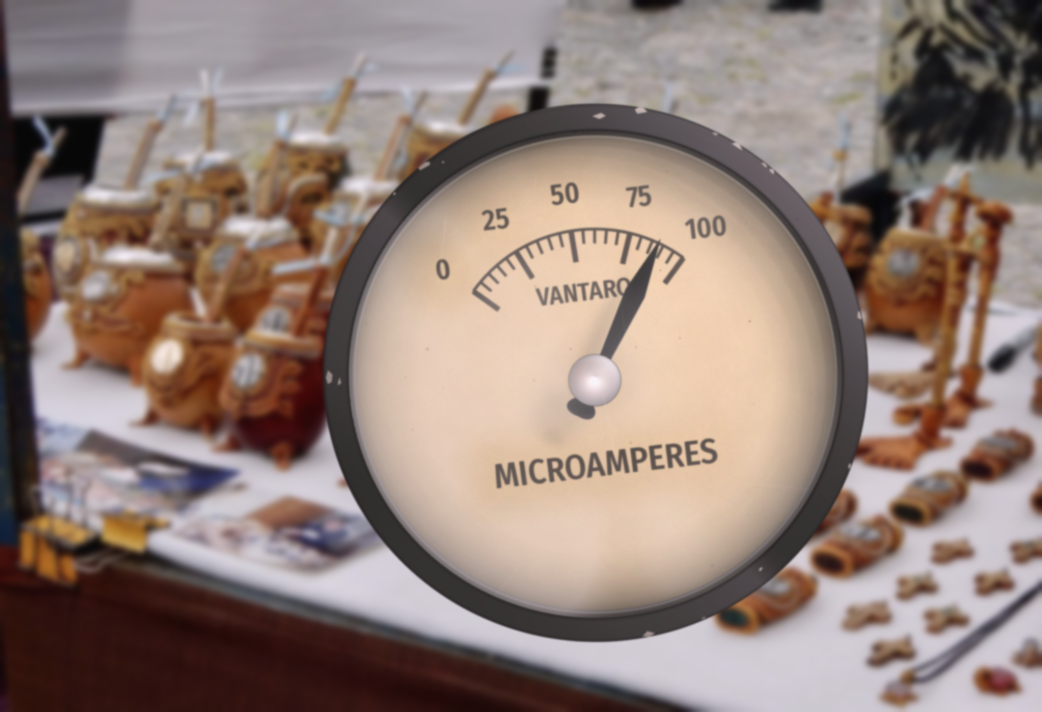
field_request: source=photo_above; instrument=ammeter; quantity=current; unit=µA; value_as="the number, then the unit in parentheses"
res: 87.5 (µA)
